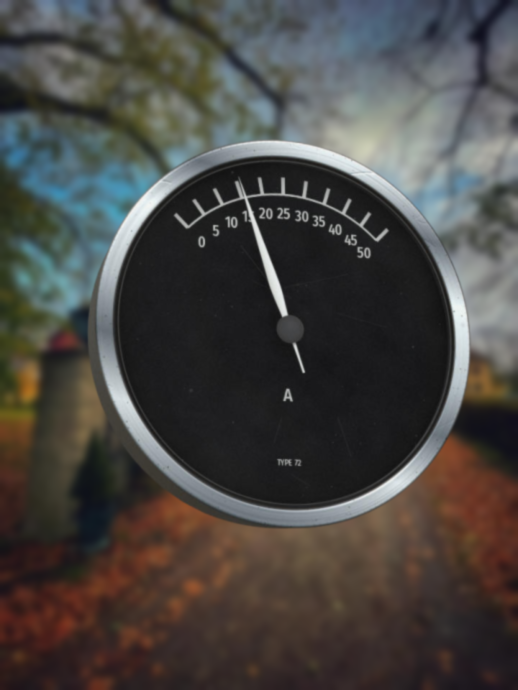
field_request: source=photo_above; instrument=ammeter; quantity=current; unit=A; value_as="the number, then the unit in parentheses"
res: 15 (A)
